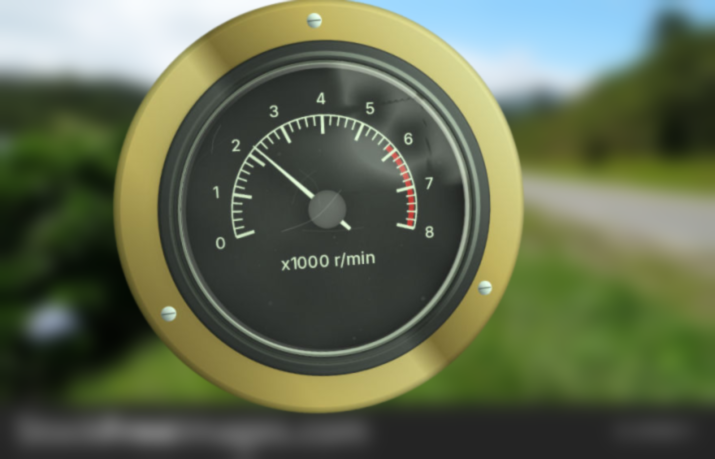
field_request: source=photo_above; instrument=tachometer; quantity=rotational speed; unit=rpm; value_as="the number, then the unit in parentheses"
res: 2200 (rpm)
